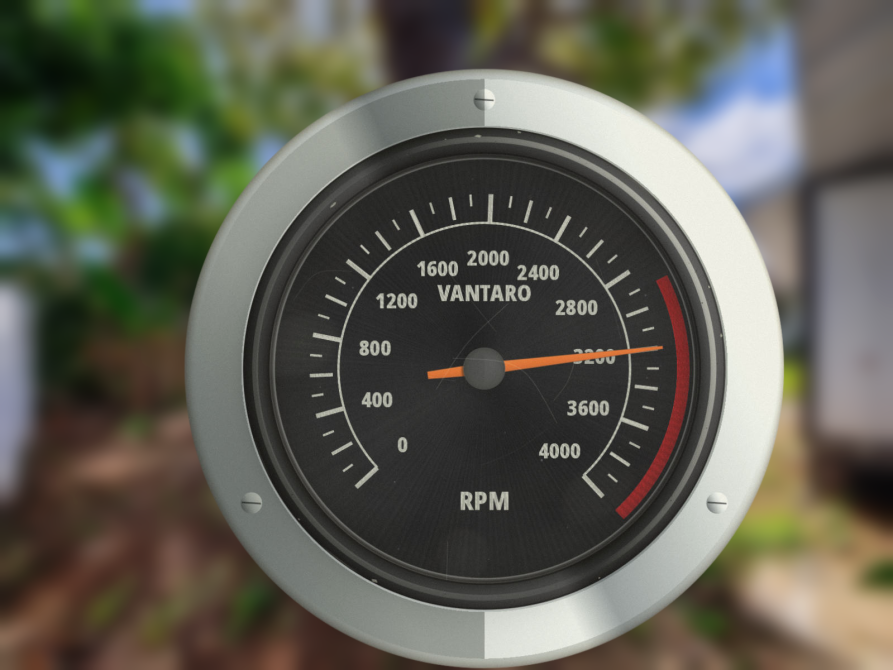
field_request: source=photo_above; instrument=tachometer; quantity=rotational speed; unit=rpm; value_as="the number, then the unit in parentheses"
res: 3200 (rpm)
